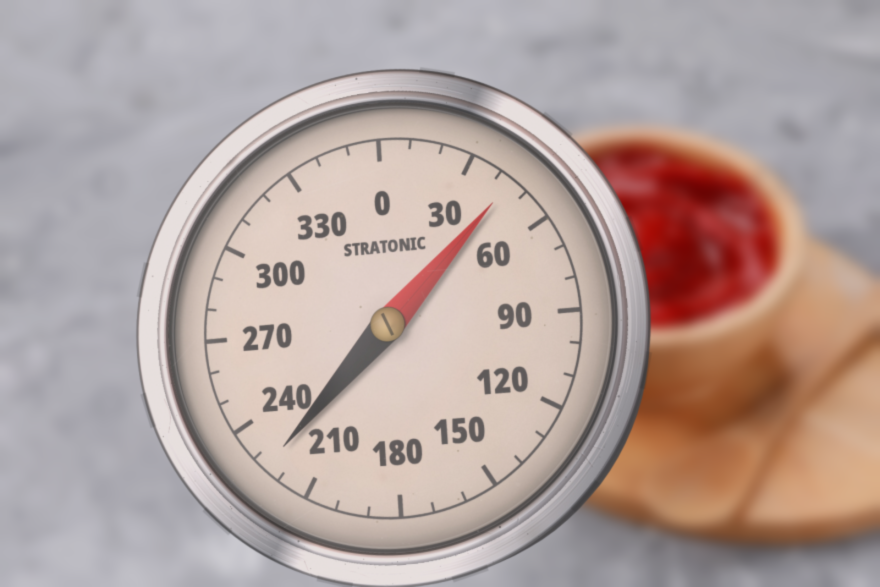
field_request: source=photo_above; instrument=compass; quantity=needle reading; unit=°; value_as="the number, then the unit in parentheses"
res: 45 (°)
